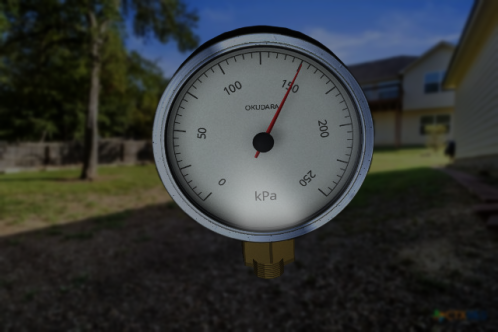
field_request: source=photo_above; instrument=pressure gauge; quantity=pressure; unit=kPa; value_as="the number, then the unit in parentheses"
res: 150 (kPa)
